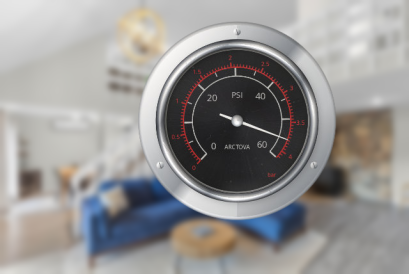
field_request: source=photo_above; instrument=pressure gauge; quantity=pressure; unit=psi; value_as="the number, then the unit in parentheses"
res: 55 (psi)
